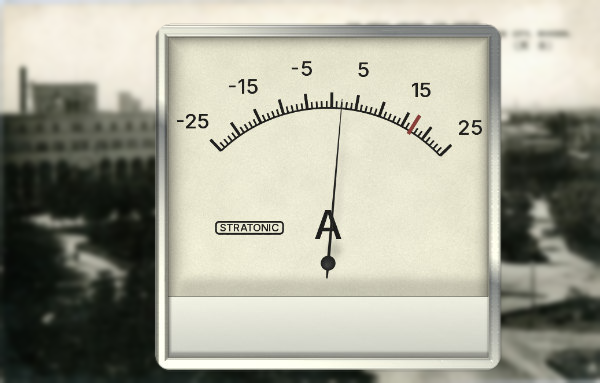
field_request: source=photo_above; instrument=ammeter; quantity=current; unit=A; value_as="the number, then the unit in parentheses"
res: 2 (A)
